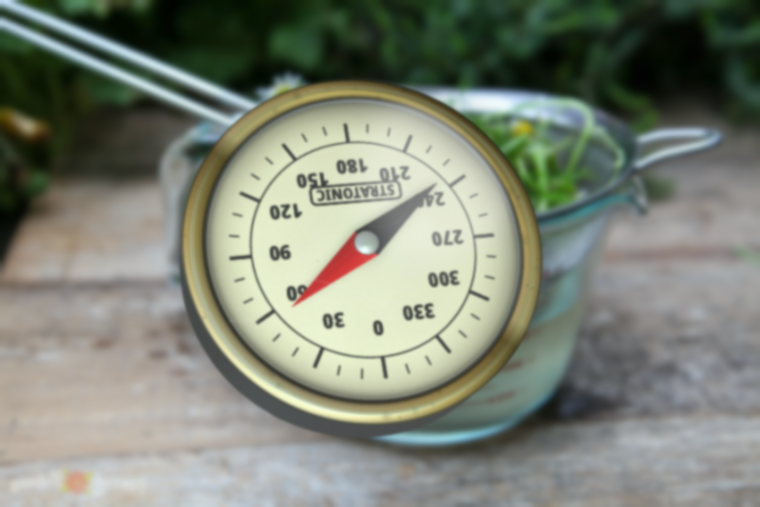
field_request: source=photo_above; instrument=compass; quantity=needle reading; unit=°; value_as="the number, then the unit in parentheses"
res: 55 (°)
